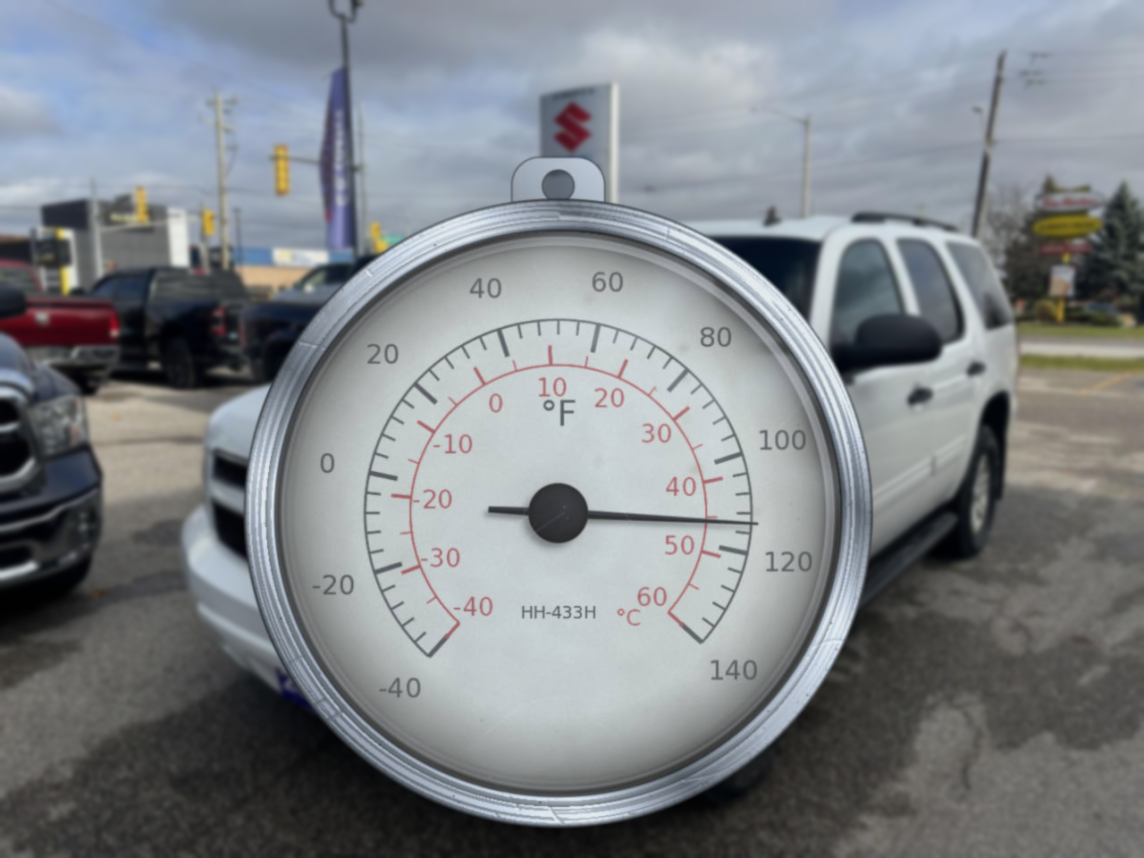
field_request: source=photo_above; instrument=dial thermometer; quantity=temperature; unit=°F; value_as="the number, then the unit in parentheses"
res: 114 (°F)
